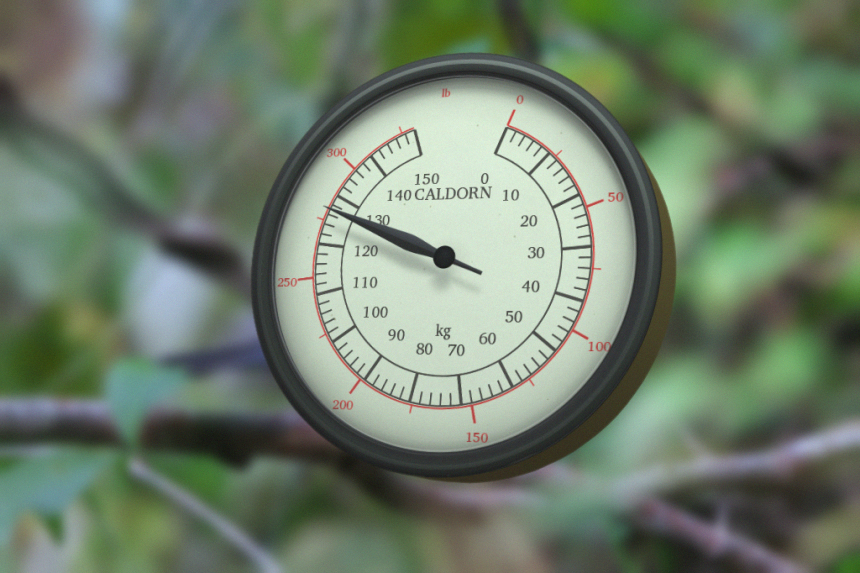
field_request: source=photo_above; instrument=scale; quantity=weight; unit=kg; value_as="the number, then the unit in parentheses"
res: 127 (kg)
